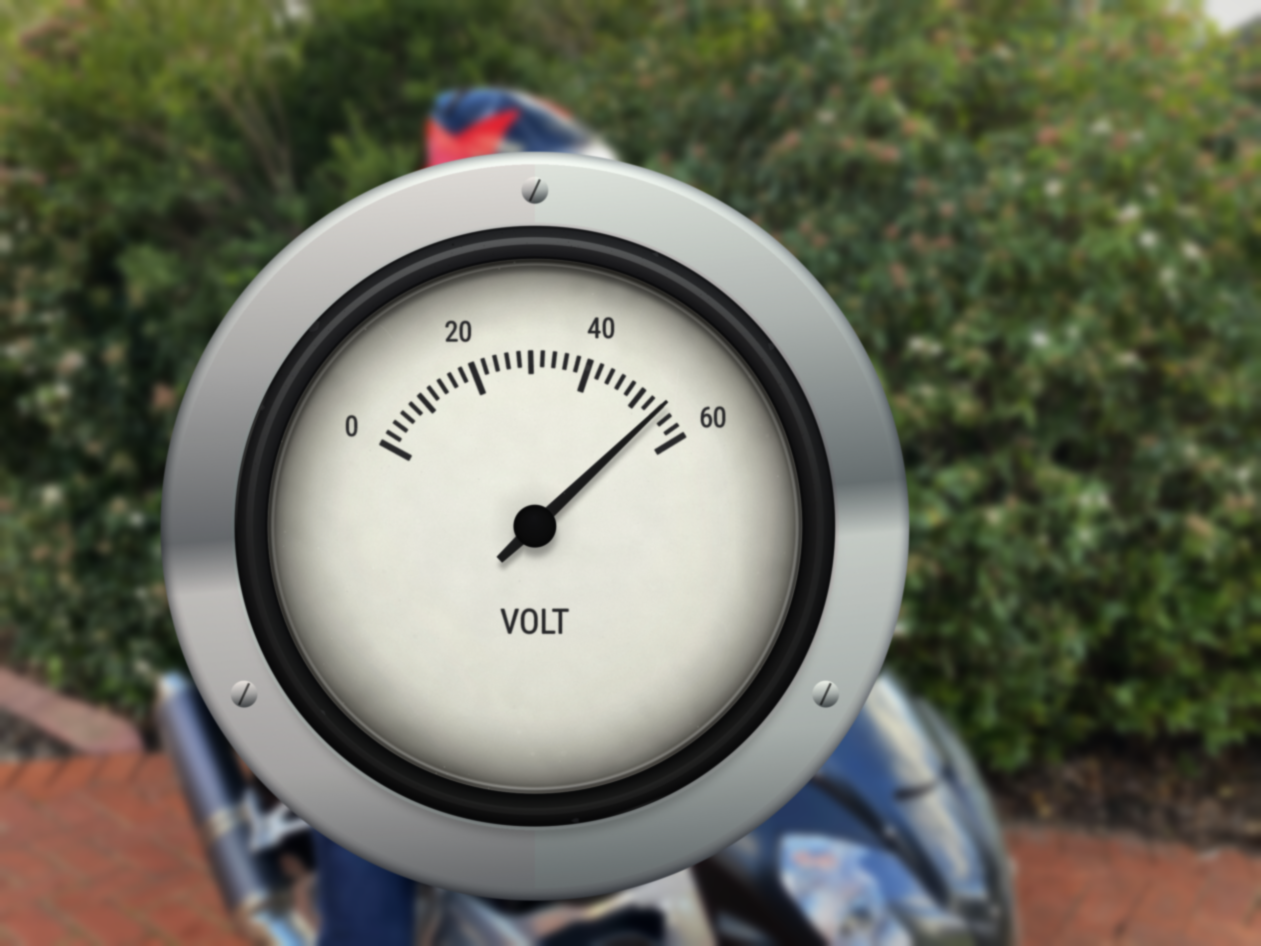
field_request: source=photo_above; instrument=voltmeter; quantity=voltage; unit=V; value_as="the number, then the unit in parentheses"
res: 54 (V)
